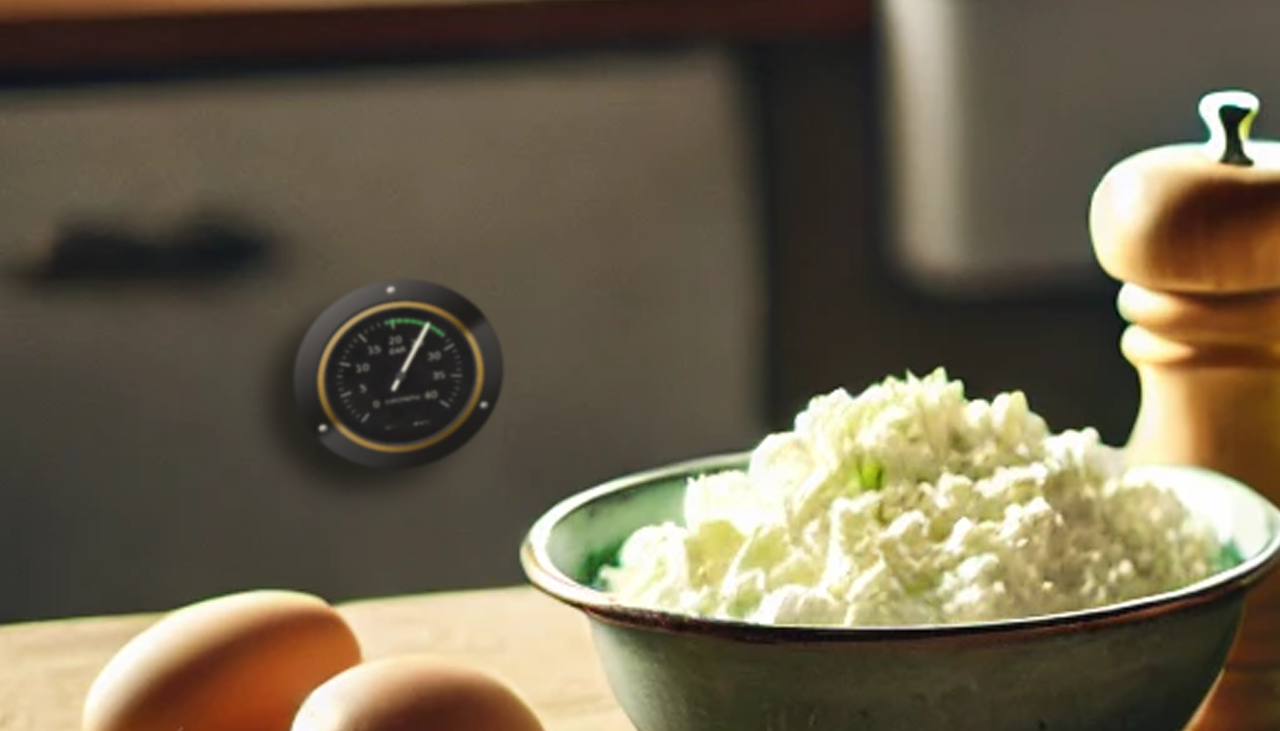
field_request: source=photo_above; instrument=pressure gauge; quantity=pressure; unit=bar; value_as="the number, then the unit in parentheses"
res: 25 (bar)
